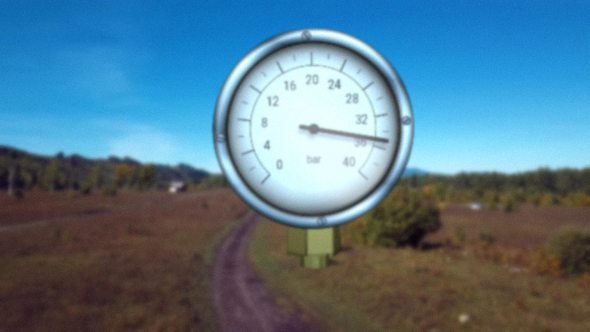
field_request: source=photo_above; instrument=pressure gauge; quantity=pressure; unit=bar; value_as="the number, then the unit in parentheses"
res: 35 (bar)
